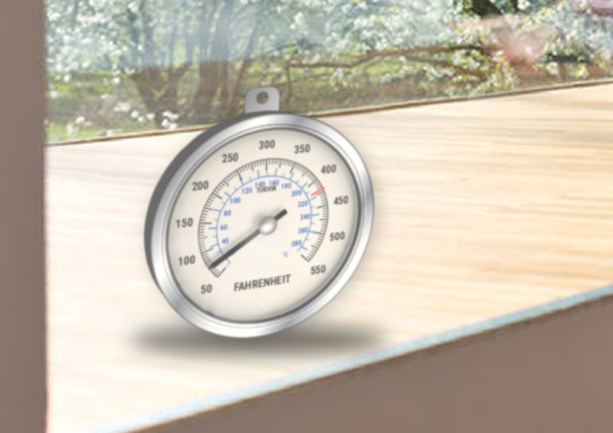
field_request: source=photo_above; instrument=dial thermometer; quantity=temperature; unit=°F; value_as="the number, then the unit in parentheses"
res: 75 (°F)
